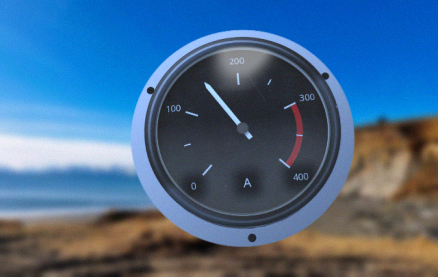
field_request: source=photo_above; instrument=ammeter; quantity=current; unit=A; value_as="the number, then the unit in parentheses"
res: 150 (A)
